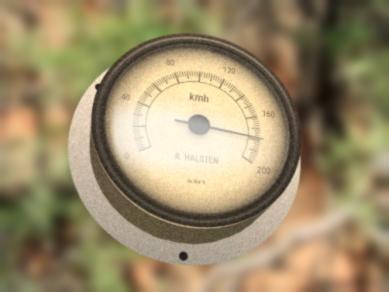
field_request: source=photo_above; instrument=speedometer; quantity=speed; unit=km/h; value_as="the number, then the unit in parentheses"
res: 180 (km/h)
